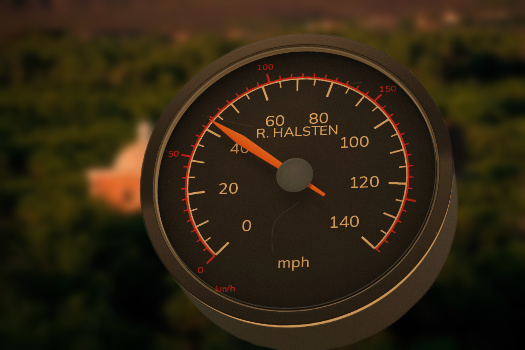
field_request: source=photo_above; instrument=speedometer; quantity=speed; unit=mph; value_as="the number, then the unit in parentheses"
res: 42.5 (mph)
